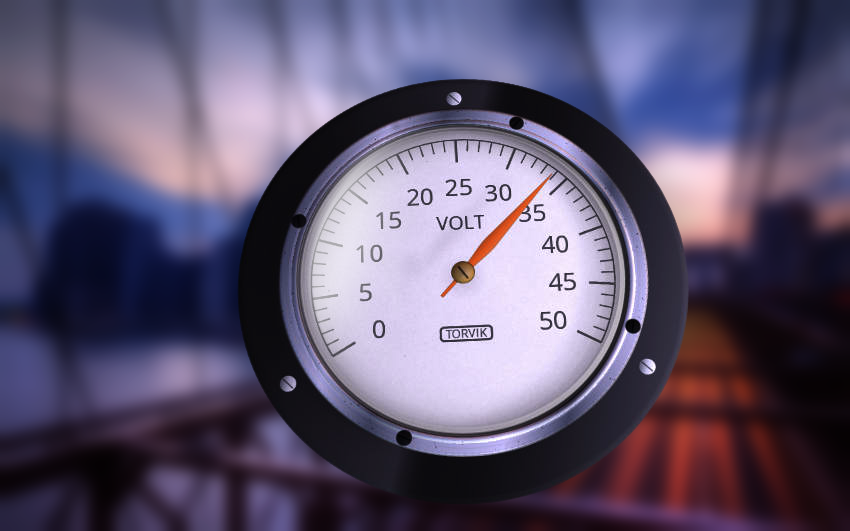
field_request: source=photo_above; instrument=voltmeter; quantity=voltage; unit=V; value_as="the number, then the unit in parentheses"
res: 34 (V)
